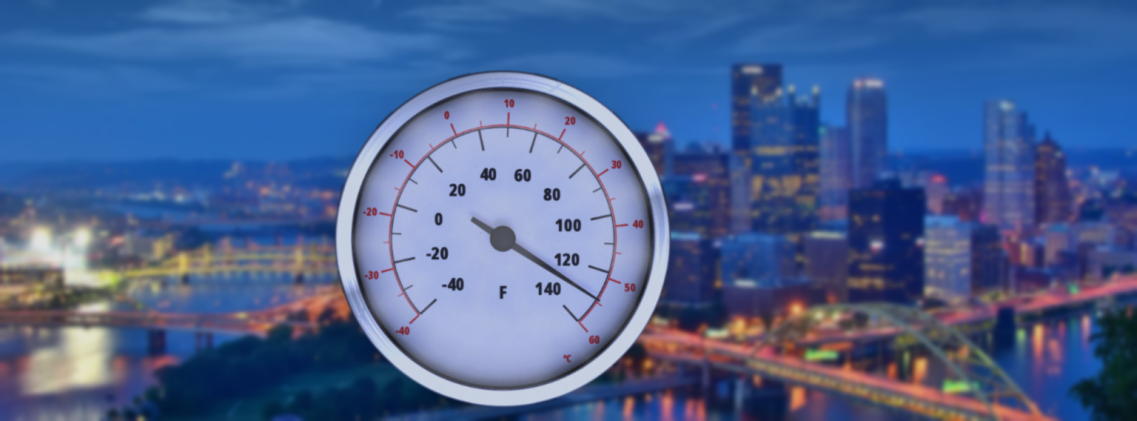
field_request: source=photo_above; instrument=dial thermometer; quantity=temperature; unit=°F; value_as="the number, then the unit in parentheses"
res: 130 (°F)
